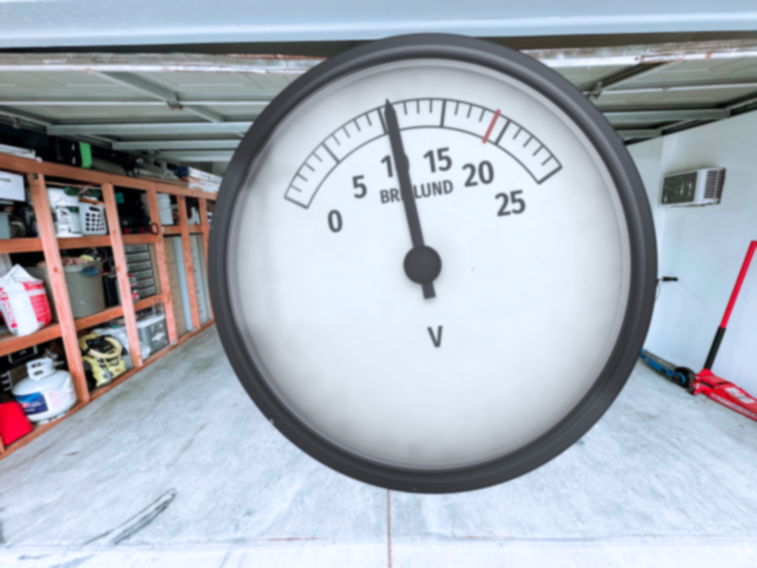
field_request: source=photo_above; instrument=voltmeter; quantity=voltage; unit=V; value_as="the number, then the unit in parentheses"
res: 11 (V)
